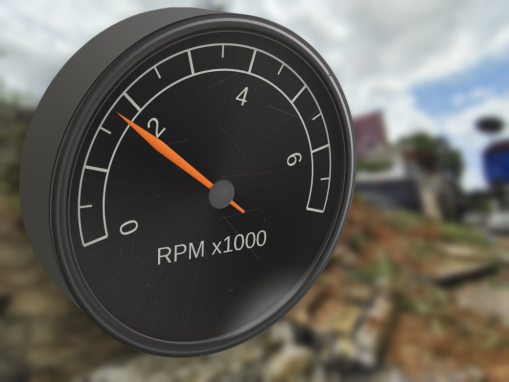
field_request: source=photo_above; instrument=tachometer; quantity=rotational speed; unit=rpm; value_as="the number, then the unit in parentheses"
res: 1750 (rpm)
